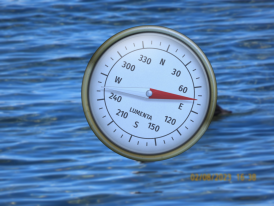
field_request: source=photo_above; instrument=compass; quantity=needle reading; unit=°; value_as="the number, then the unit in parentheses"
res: 75 (°)
